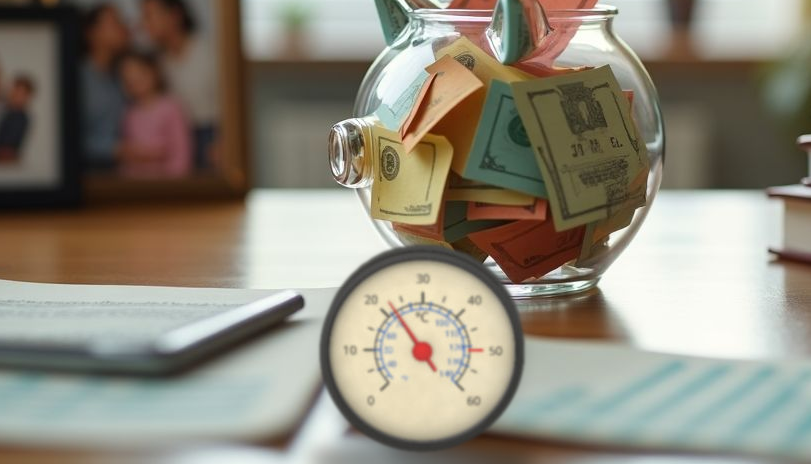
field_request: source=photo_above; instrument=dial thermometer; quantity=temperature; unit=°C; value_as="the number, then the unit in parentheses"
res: 22.5 (°C)
